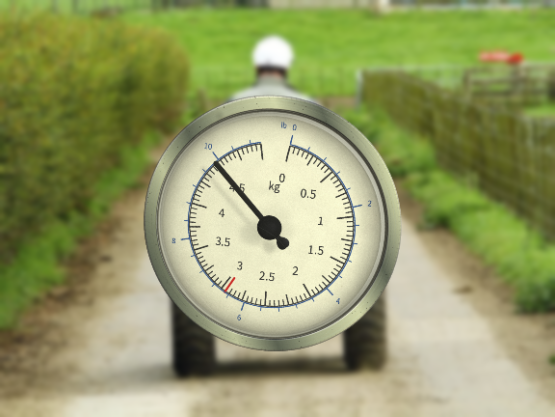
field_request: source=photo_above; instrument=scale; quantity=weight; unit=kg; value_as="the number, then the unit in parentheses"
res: 4.5 (kg)
